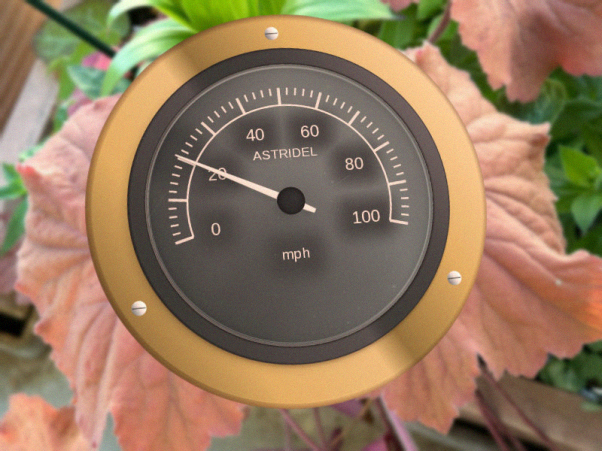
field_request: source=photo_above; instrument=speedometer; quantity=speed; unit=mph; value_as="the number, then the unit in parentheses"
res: 20 (mph)
